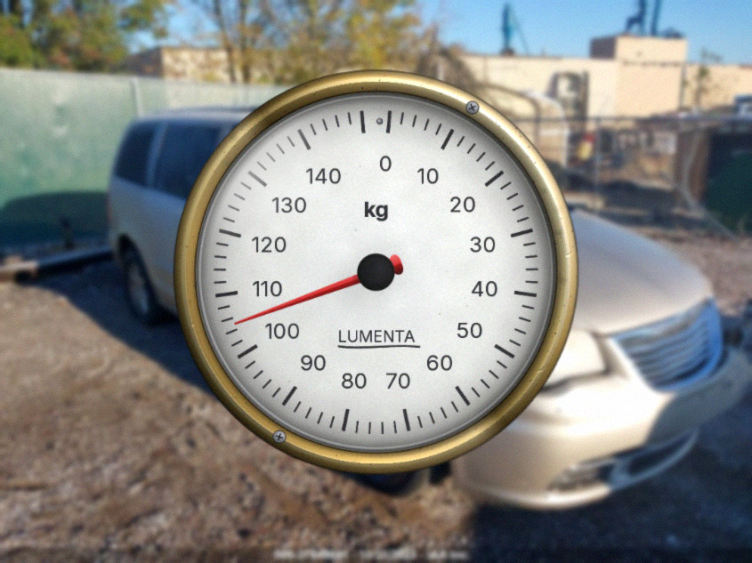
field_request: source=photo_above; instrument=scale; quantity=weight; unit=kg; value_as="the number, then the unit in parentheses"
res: 105 (kg)
